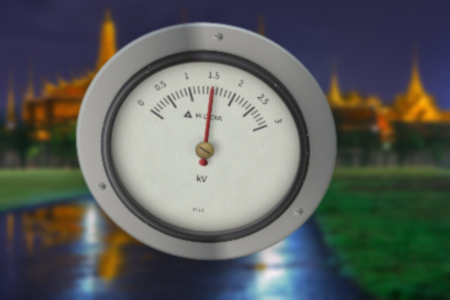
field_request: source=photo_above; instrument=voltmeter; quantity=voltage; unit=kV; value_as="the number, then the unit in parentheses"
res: 1.5 (kV)
